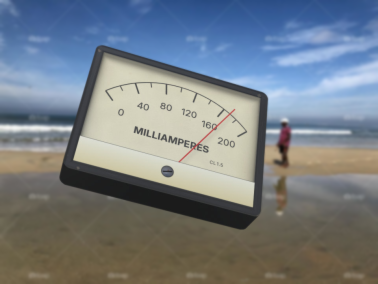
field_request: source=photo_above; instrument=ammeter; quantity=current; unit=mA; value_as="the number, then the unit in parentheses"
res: 170 (mA)
